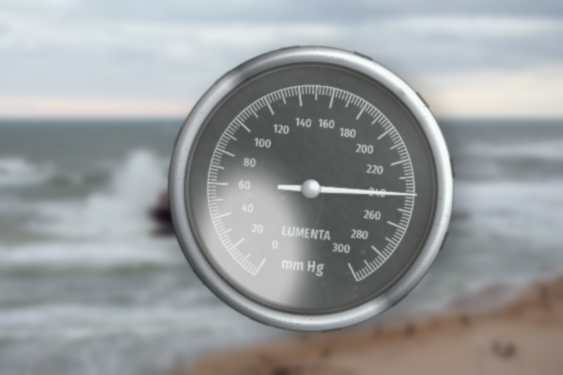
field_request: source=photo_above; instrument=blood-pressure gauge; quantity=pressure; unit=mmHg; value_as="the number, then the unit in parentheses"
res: 240 (mmHg)
